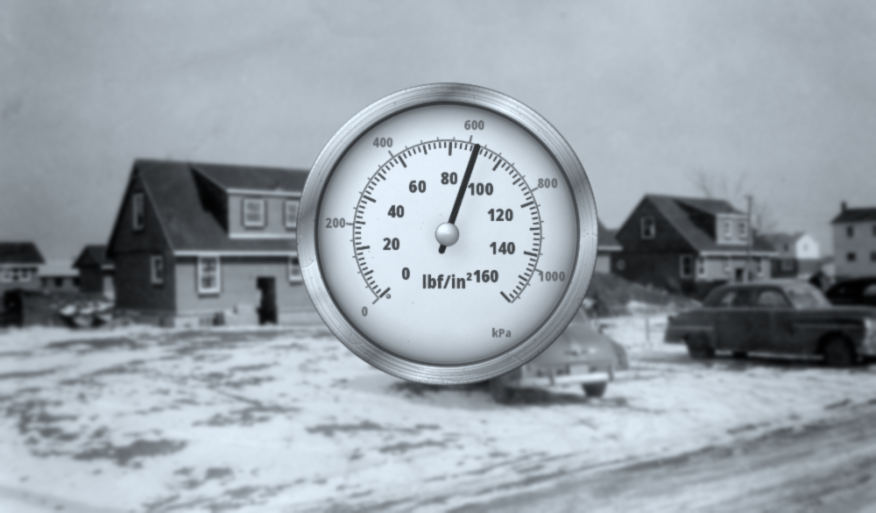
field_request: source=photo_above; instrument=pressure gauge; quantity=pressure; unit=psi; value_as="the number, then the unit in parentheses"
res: 90 (psi)
